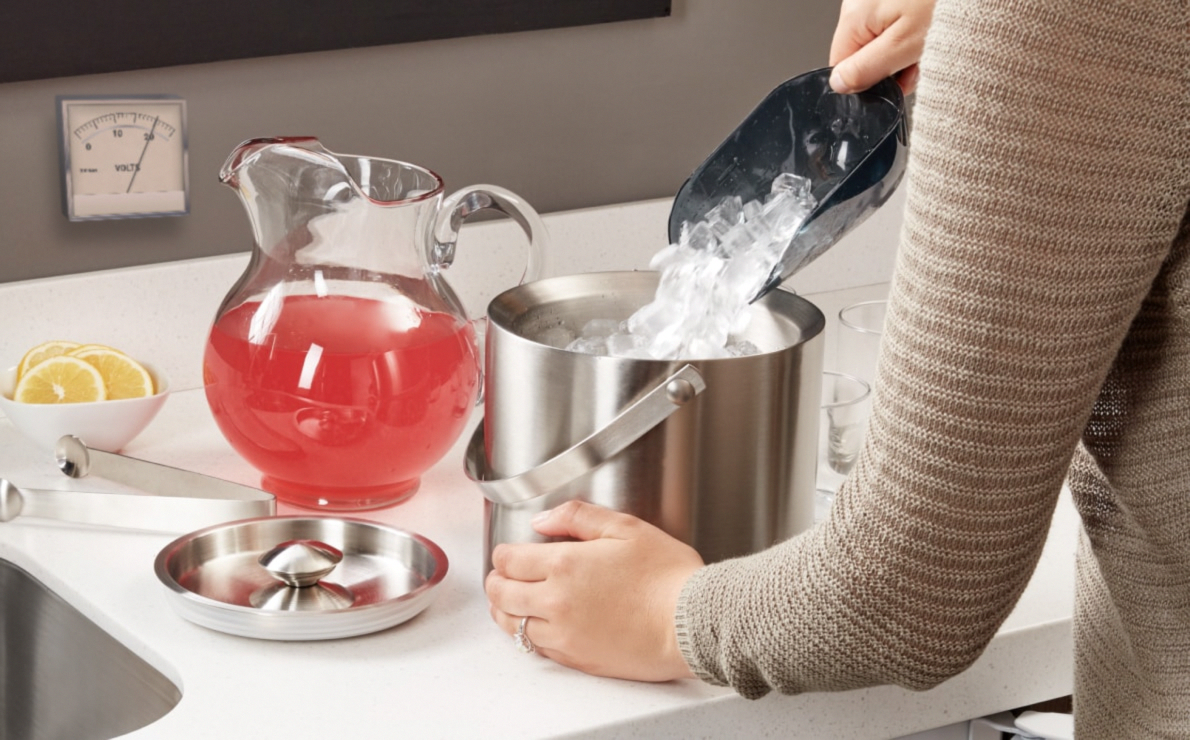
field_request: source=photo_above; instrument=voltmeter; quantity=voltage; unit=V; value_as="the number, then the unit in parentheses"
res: 20 (V)
